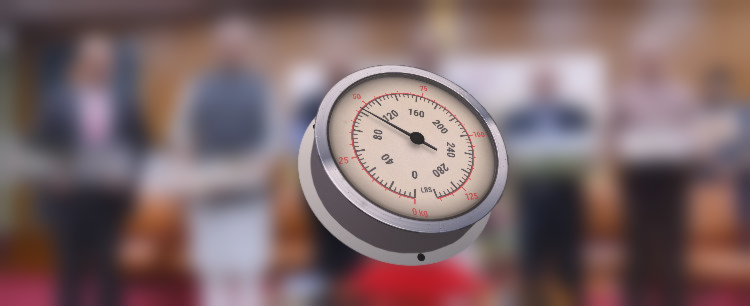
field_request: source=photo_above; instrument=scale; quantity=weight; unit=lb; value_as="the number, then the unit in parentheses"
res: 100 (lb)
